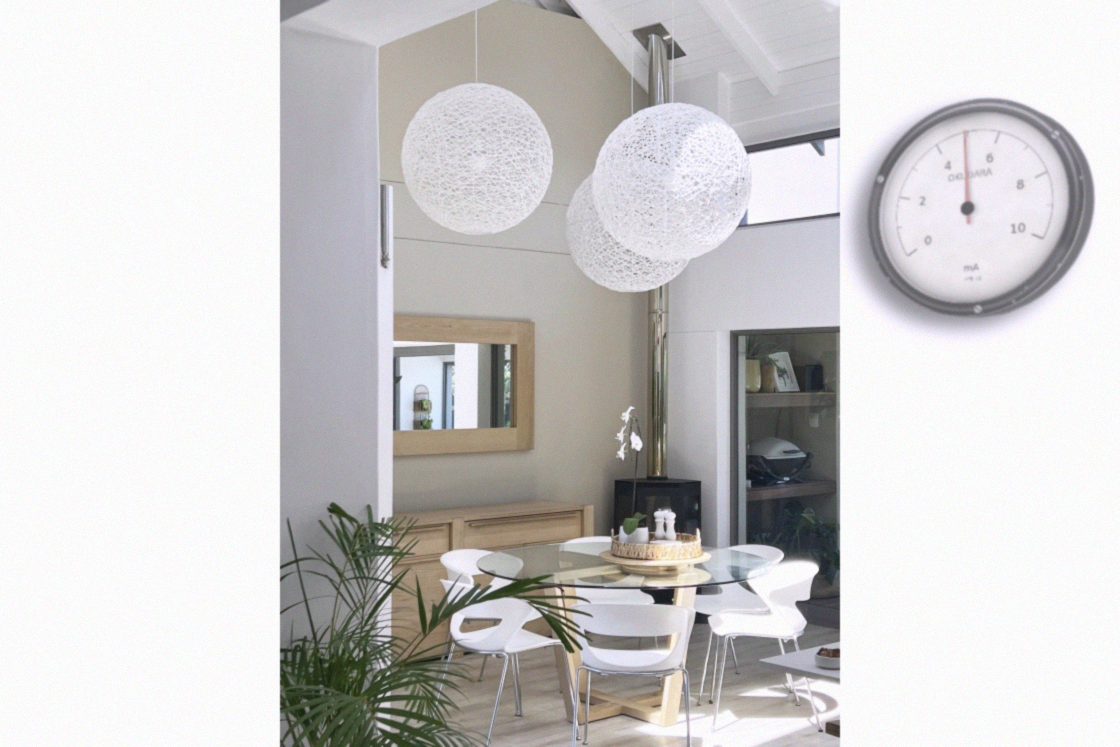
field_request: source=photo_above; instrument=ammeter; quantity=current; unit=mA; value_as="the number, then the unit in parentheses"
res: 5 (mA)
